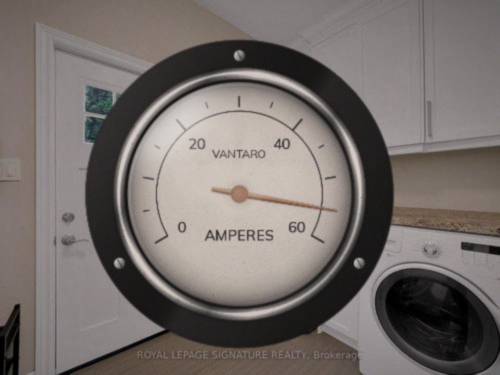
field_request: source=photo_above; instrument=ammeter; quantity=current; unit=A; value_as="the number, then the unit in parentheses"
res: 55 (A)
